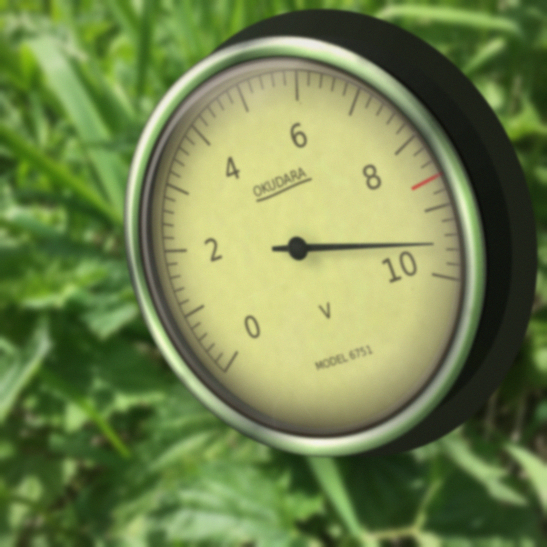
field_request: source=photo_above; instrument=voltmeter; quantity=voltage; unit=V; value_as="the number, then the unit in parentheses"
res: 9.5 (V)
